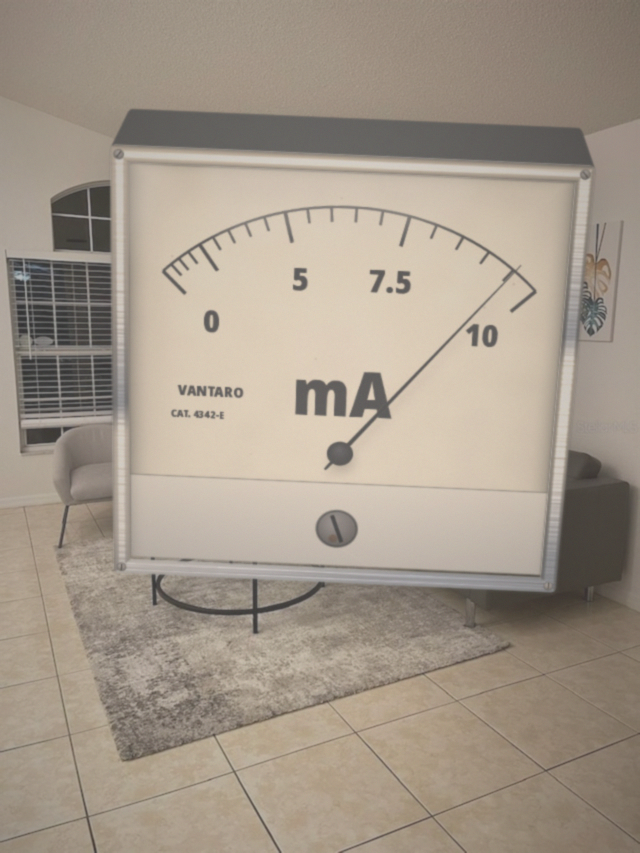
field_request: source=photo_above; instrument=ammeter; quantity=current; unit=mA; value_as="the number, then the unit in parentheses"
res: 9.5 (mA)
